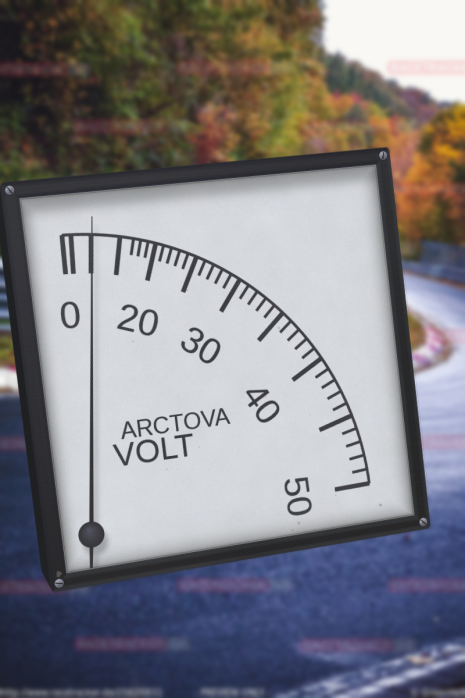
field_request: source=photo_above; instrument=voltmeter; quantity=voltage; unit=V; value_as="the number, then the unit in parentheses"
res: 10 (V)
